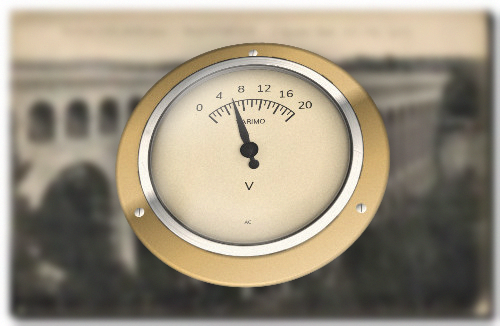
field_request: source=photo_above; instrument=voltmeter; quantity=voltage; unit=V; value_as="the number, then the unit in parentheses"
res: 6 (V)
